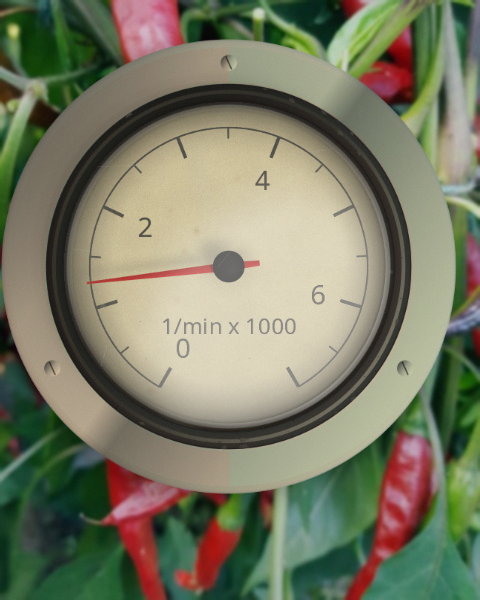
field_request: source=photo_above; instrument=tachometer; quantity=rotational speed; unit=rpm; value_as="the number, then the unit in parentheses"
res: 1250 (rpm)
